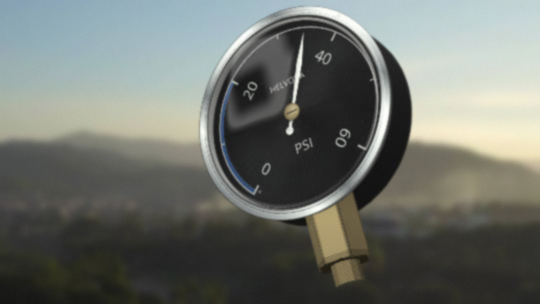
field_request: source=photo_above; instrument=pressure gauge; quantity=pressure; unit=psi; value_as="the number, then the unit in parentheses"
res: 35 (psi)
